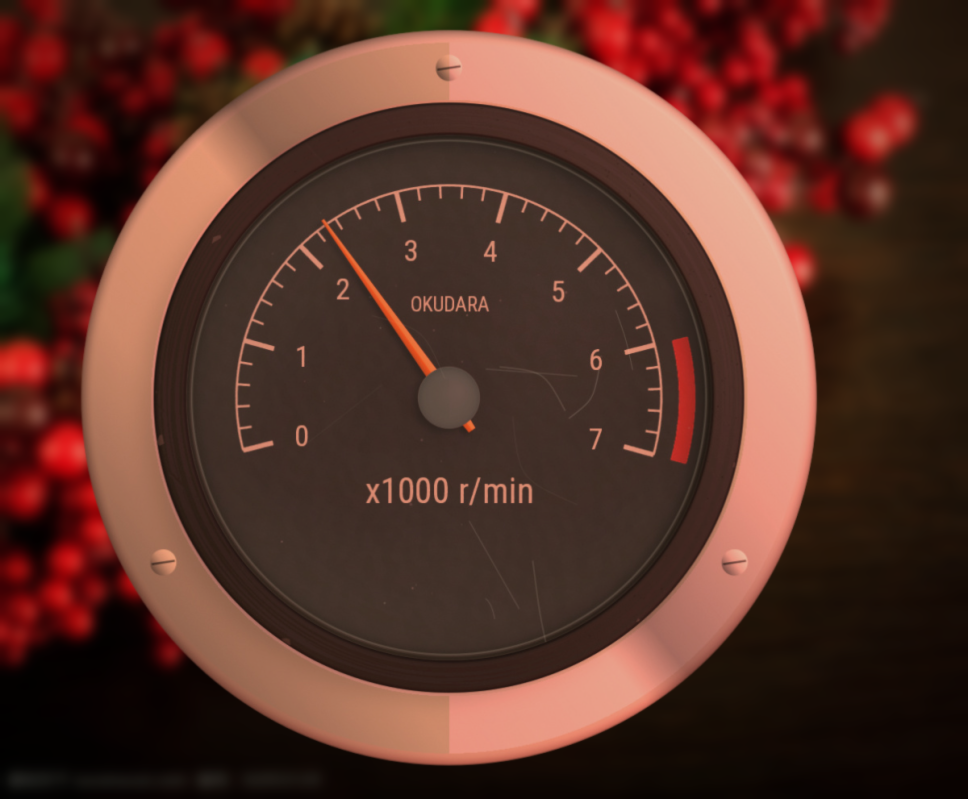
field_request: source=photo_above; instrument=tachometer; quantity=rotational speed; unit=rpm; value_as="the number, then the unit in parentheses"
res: 2300 (rpm)
